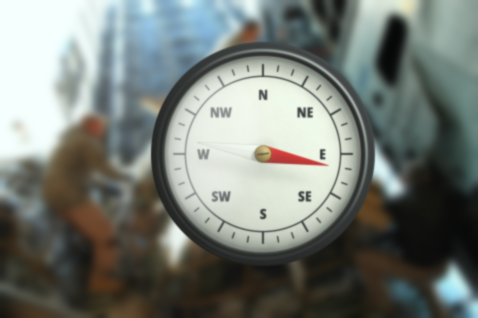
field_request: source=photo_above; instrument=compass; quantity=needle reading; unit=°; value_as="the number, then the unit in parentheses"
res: 100 (°)
